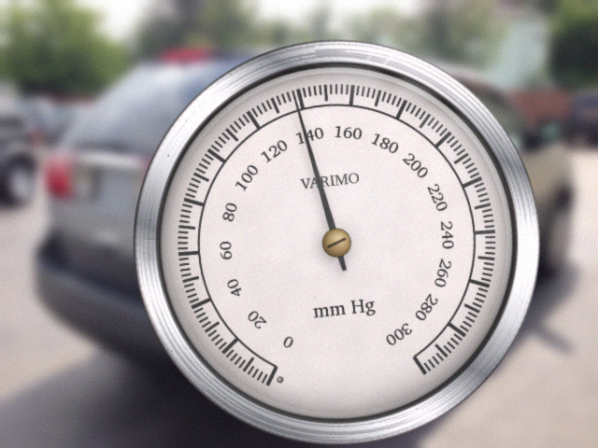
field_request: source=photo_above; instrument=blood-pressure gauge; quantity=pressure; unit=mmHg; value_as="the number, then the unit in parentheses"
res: 138 (mmHg)
